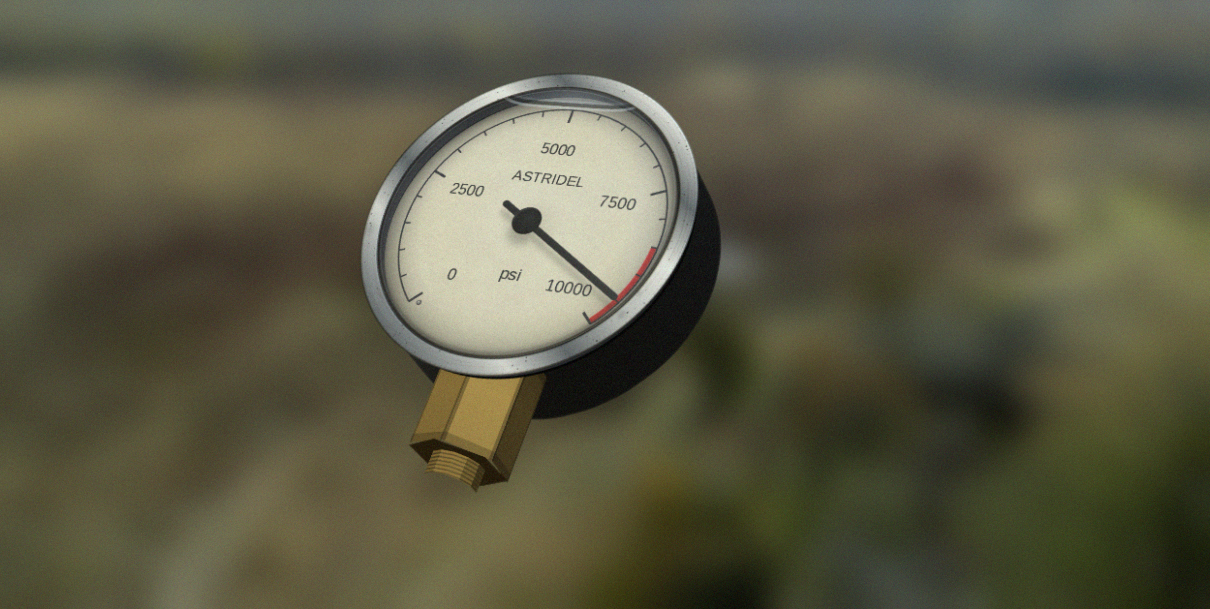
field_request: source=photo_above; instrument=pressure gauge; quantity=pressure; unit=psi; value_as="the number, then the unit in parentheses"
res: 9500 (psi)
